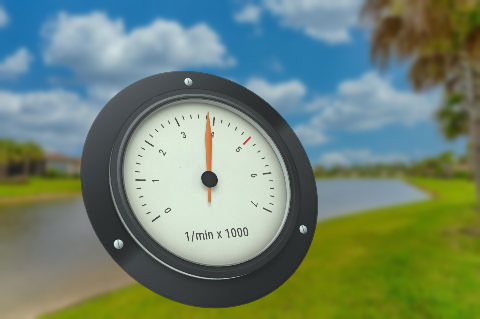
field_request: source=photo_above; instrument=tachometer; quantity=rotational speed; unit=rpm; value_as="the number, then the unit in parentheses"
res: 3800 (rpm)
